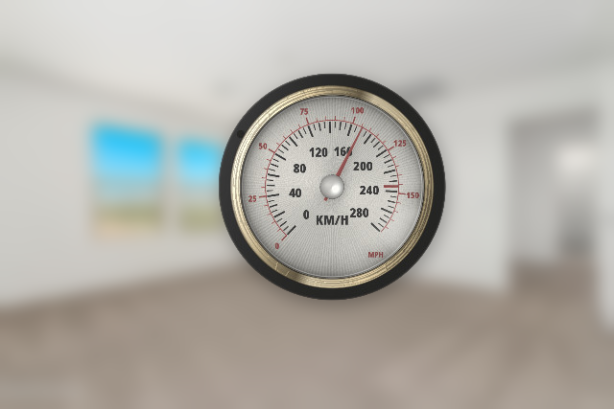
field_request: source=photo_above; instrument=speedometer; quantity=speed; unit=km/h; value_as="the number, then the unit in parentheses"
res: 170 (km/h)
